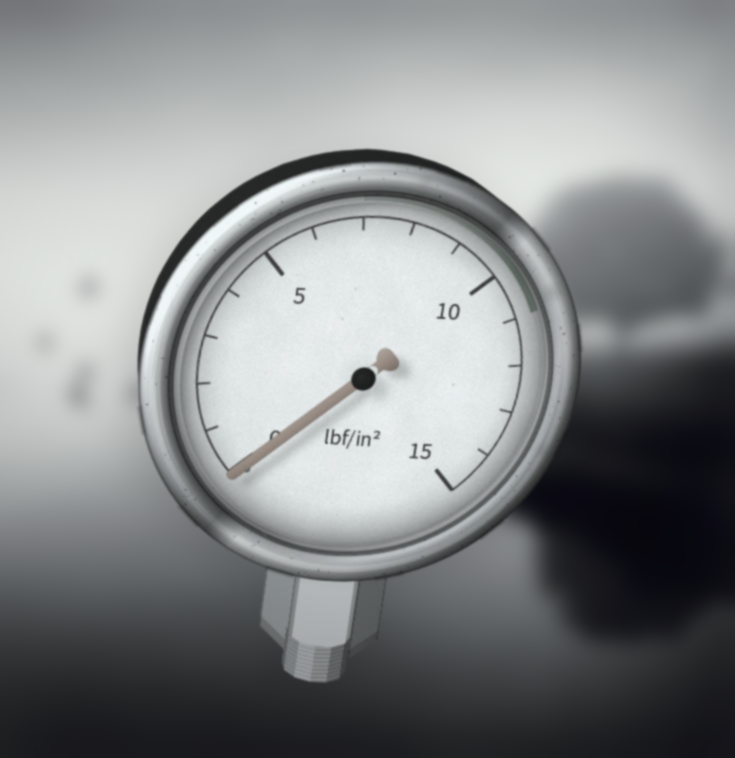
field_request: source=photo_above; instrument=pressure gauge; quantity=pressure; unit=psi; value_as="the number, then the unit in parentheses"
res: 0 (psi)
